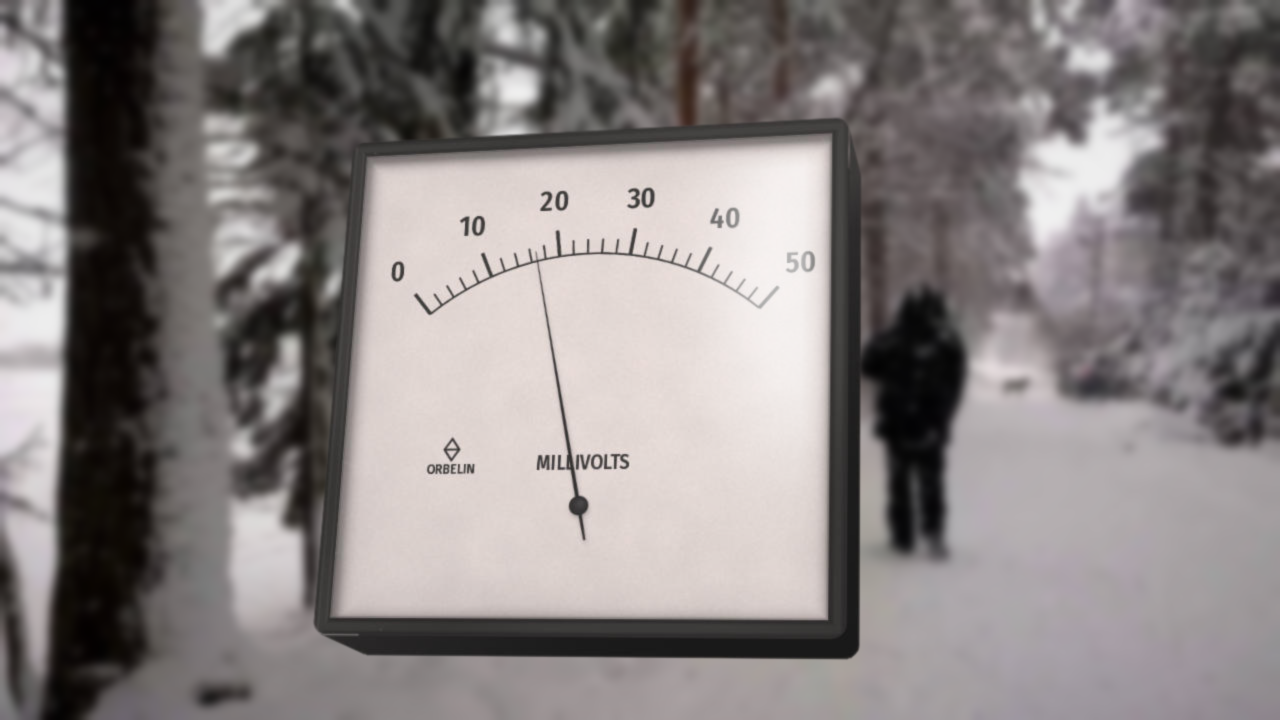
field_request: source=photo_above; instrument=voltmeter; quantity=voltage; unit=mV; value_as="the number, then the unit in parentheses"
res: 17 (mV)
